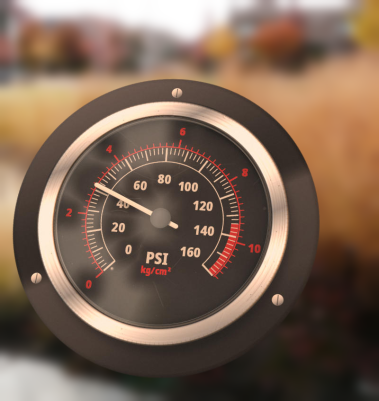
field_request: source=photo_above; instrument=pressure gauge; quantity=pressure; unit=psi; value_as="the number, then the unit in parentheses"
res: 42 (psi)
